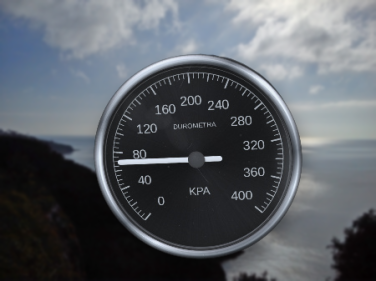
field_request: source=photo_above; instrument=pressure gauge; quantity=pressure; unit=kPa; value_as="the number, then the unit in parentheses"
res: 70 (kPa)
